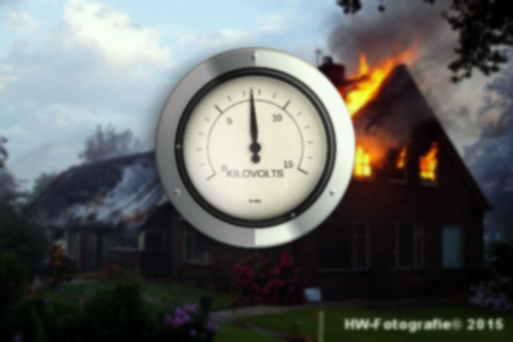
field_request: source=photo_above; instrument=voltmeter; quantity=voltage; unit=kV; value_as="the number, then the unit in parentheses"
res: 7.5 (kV)
